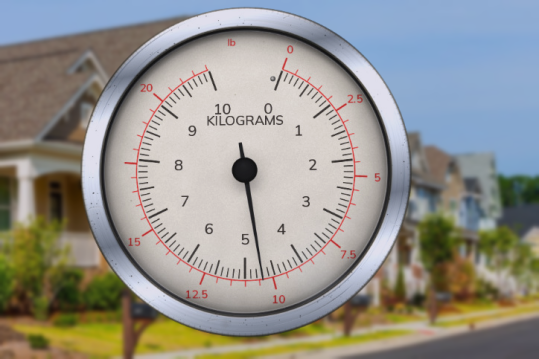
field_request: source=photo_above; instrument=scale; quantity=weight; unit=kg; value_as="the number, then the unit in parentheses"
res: 4.7 (kg)
